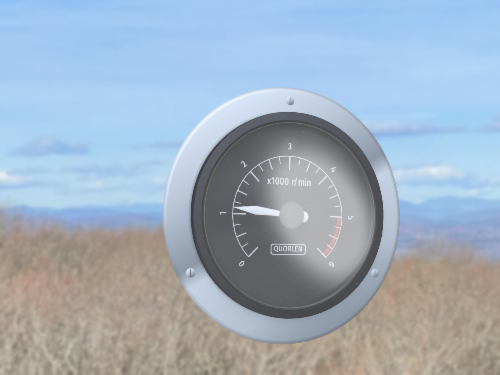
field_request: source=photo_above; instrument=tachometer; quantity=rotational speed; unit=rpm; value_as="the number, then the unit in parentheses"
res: 1125 (rpm)
